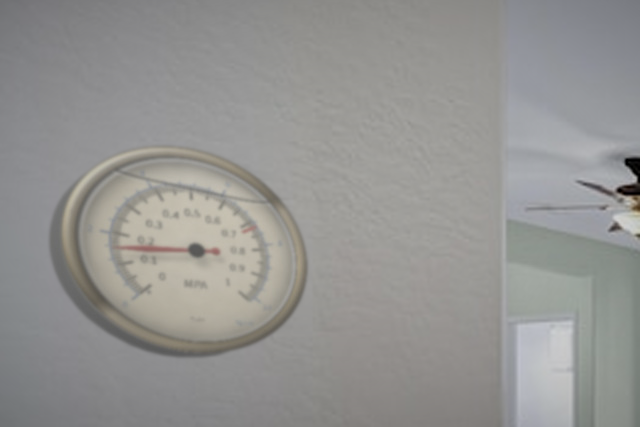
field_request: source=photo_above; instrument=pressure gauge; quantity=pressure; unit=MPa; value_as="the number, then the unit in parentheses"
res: 0.15 (MPa)
